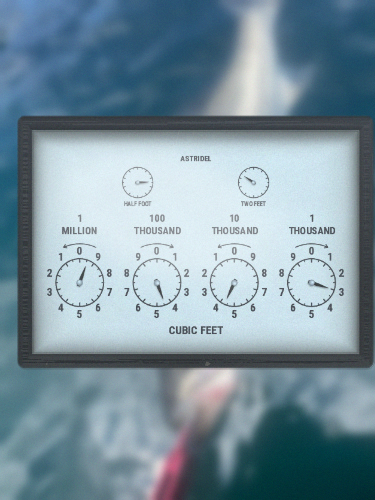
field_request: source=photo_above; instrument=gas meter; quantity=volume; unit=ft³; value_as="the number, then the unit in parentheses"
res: 944300 (ft³)
